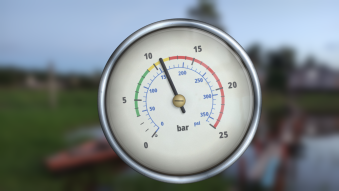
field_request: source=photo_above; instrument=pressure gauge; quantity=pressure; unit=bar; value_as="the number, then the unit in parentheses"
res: 11 (bar)
